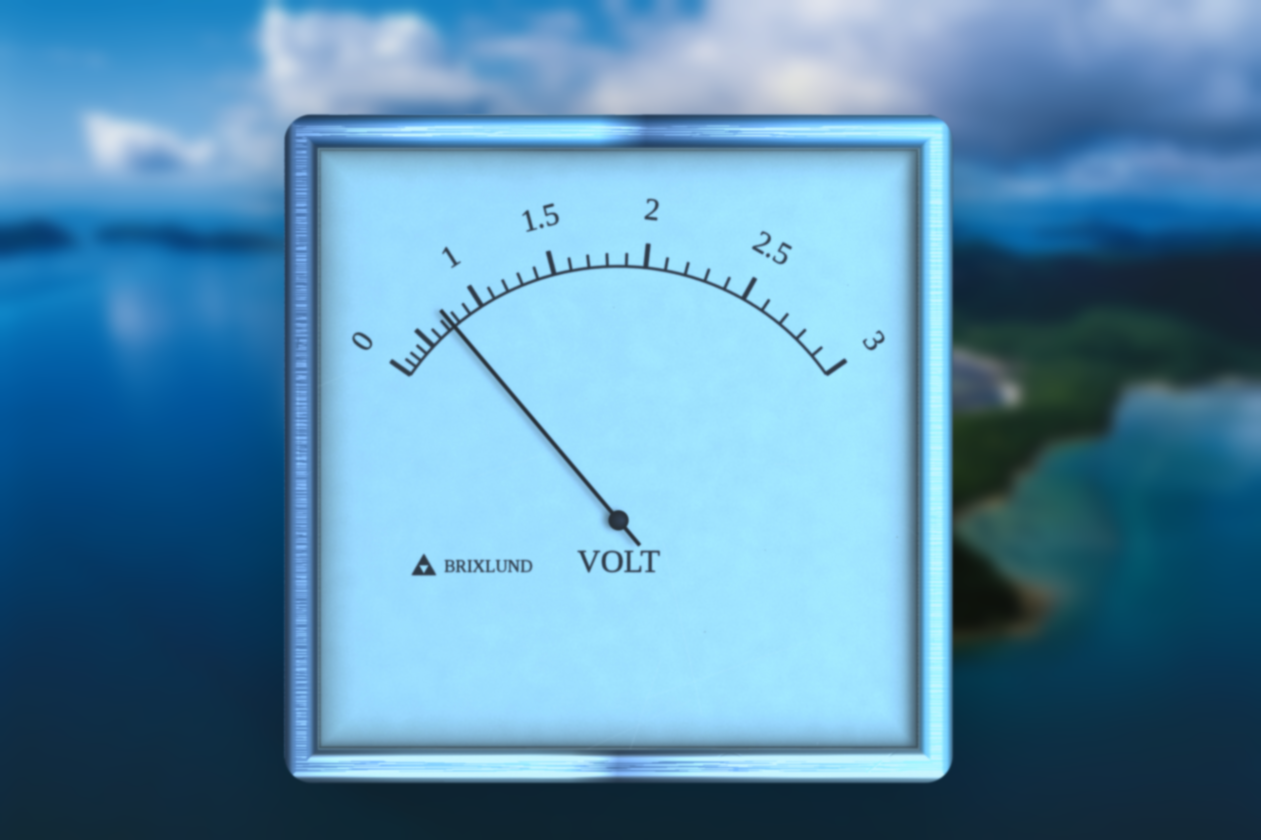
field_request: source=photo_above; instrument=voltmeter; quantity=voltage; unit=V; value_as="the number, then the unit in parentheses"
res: 0.75 (V)
